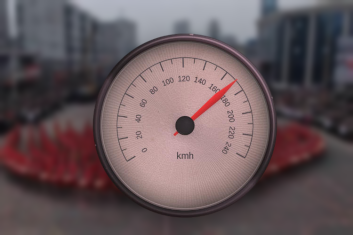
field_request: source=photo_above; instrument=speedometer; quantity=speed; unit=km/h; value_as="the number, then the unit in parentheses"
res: 170 (km/h)
